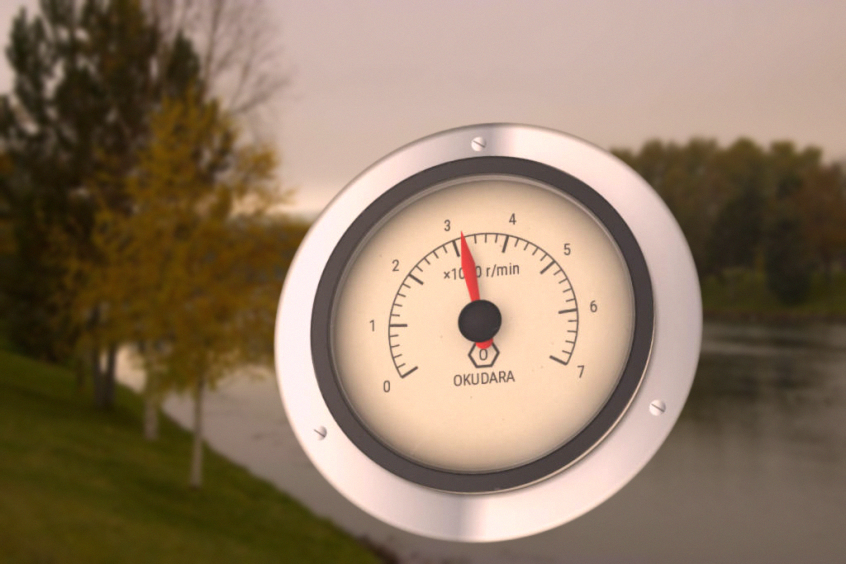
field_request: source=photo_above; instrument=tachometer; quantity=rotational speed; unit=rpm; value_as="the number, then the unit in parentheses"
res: 3200 (rpm)
